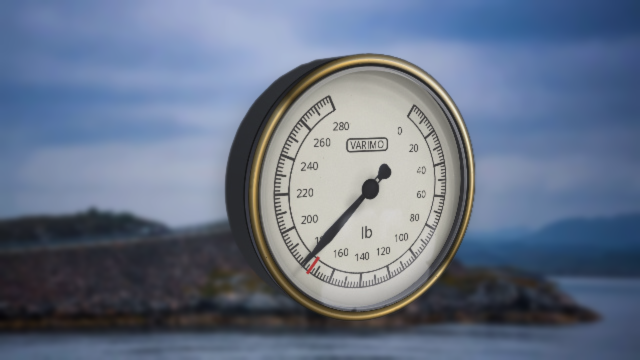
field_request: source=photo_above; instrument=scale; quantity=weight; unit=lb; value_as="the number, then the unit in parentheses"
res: 180 (lb)
